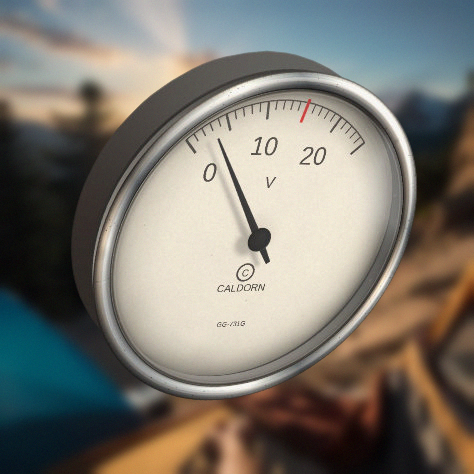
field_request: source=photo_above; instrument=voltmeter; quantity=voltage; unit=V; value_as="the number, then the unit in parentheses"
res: 3 (V)
